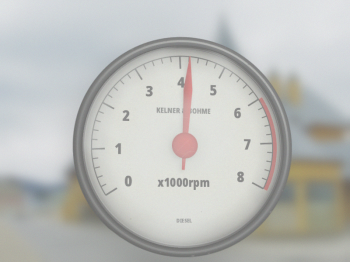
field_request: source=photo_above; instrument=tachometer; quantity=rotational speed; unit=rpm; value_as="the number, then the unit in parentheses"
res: 4200 (rpm)
